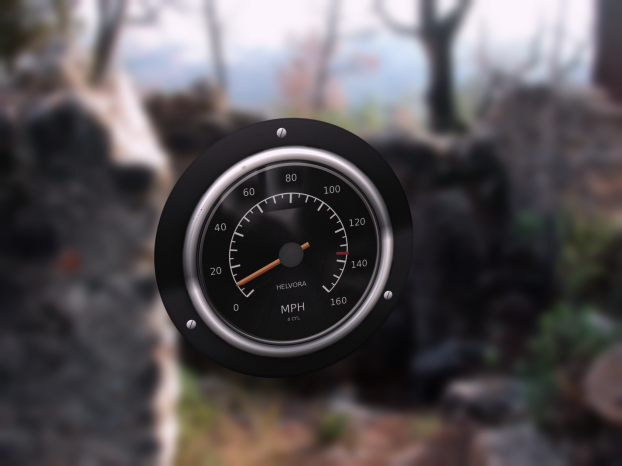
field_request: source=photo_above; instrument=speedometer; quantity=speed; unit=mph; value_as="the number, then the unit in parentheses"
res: 10 (mph)
